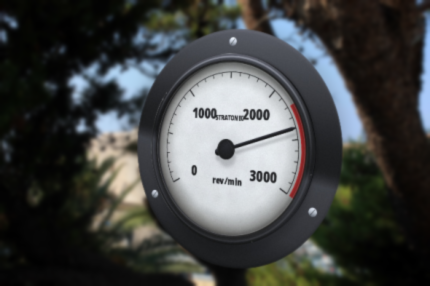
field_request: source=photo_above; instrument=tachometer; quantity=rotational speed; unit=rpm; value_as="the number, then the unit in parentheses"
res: 2400 (rpm)
